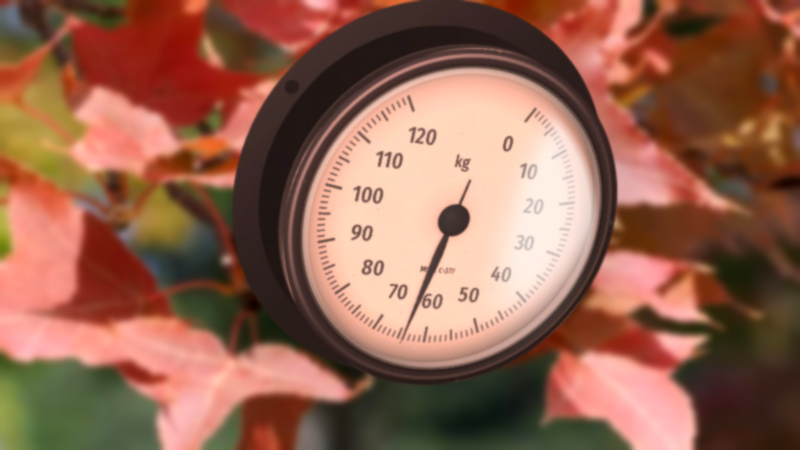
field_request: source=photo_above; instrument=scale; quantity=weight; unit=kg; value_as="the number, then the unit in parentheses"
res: 65 (kg)
